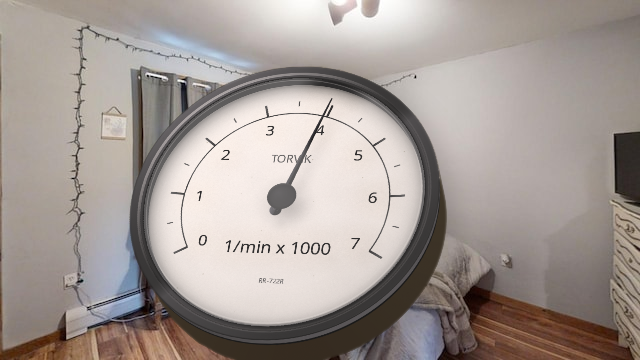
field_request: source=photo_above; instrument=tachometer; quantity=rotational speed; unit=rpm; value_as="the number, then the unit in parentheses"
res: 4000 (rpm)
